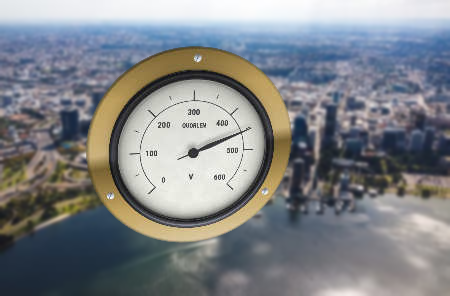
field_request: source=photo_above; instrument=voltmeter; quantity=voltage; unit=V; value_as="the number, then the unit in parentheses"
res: 450 (V)
